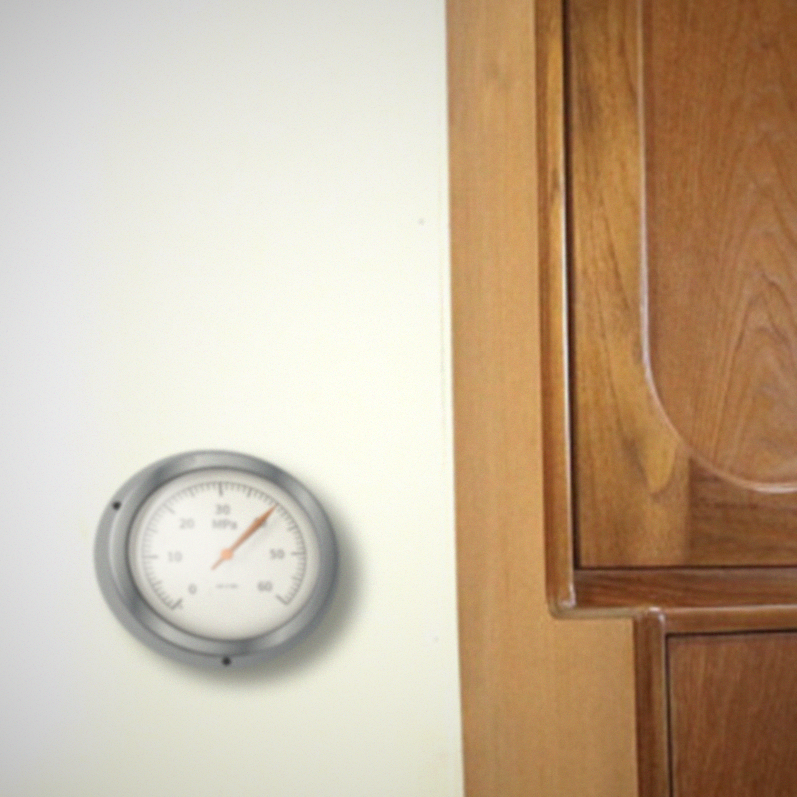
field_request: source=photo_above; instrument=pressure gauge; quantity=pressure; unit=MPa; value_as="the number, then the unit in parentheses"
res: 40 (MPa)
